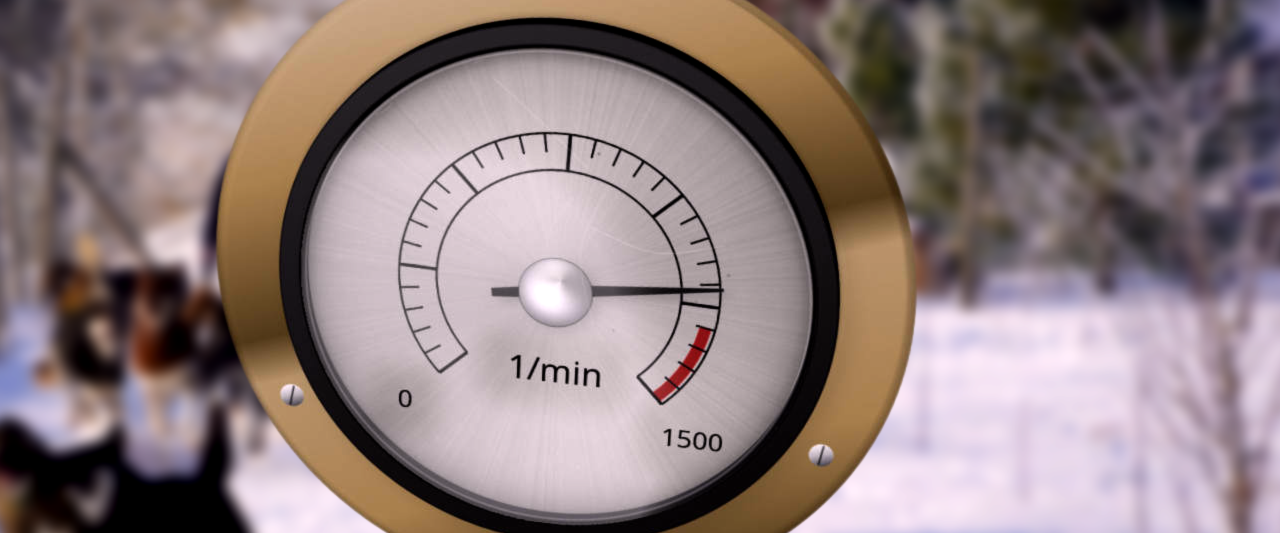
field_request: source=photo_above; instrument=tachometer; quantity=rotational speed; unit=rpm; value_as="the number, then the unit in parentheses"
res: 1200 (rpm)
